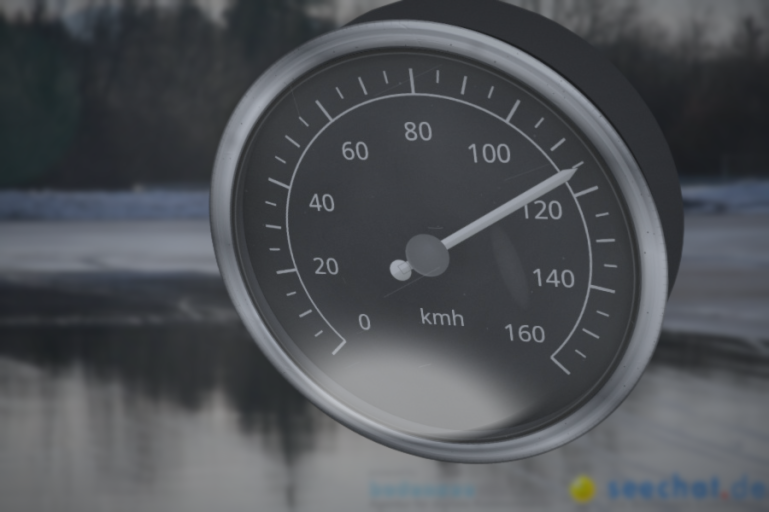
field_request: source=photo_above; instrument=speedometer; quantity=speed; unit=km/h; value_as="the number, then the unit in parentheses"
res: 115 (km/h)
